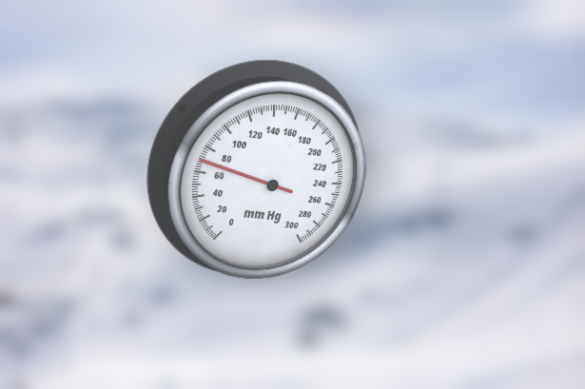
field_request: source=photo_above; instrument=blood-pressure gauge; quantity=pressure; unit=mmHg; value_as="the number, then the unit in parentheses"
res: 70 (mmHg)
